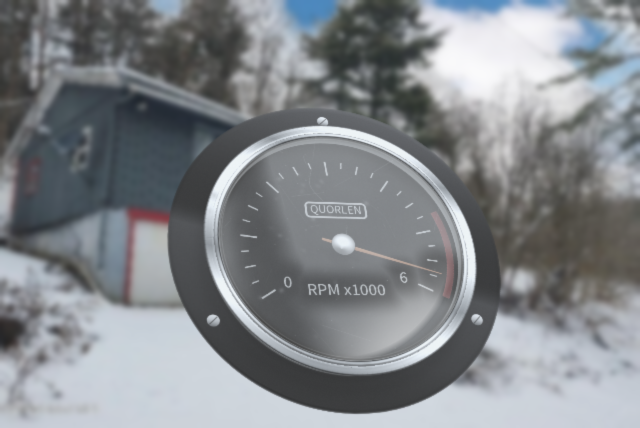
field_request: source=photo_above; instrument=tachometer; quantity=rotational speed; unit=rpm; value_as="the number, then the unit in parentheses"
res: 5750 (rpm)
